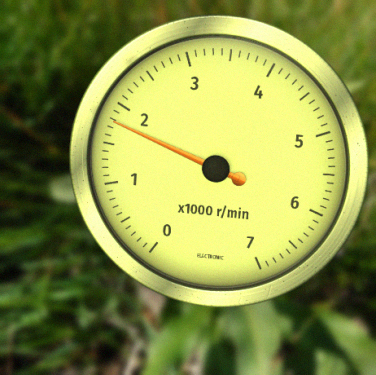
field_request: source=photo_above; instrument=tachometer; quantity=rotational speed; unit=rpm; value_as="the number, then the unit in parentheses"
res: 1800 (rpm)
